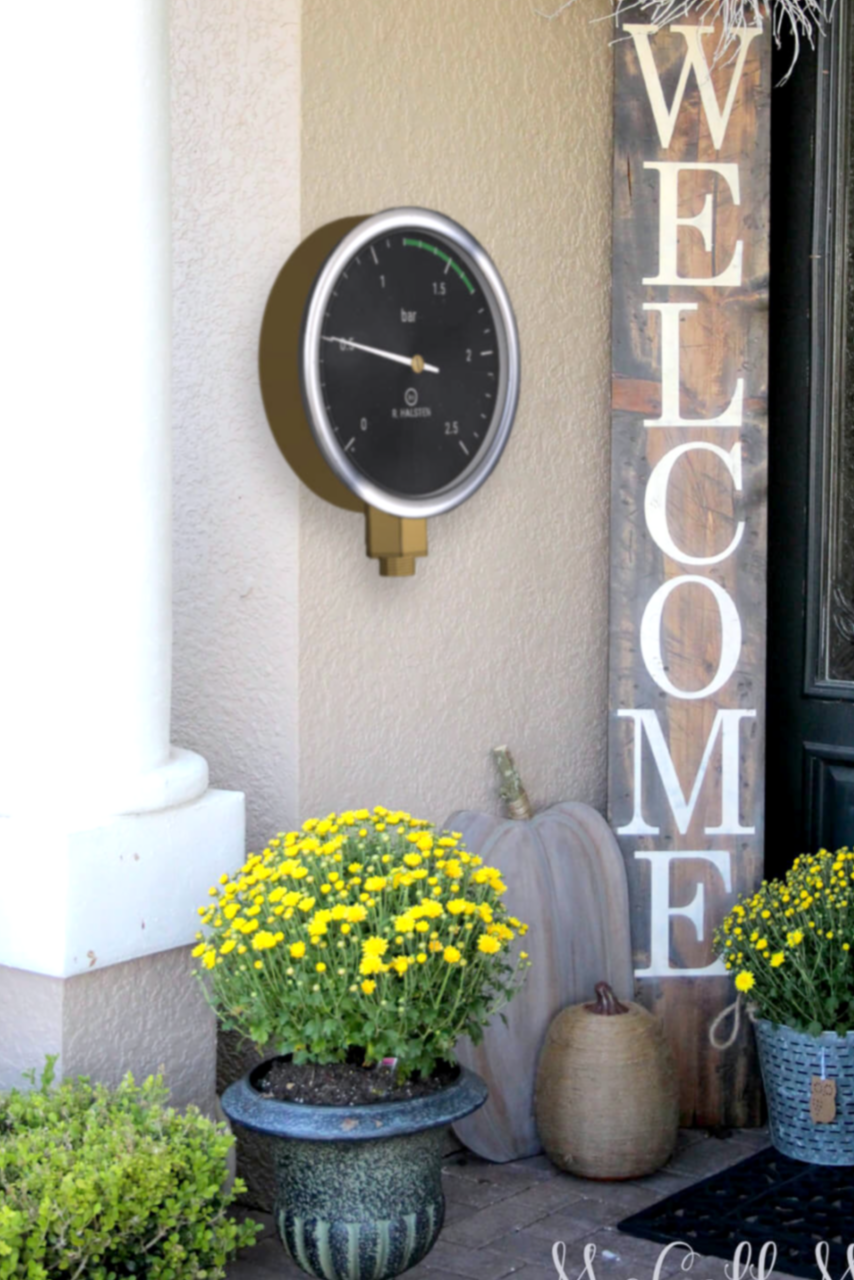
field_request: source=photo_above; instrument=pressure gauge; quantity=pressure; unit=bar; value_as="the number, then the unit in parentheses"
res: 0.5 (bar)
